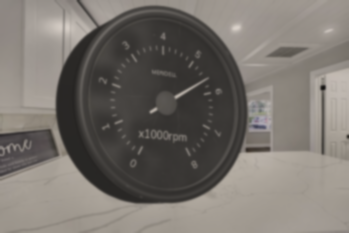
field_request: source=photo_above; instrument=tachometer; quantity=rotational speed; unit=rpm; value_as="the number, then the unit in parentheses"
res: 5600 (rpm)
